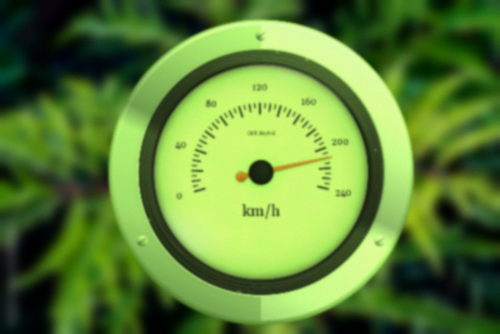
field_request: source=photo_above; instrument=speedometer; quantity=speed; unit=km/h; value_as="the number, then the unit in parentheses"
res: 210 (km/h)
